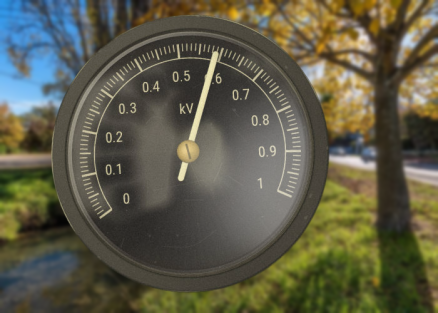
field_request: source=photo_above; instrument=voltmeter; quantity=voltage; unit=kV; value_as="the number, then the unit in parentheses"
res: 0.59 (kV)
